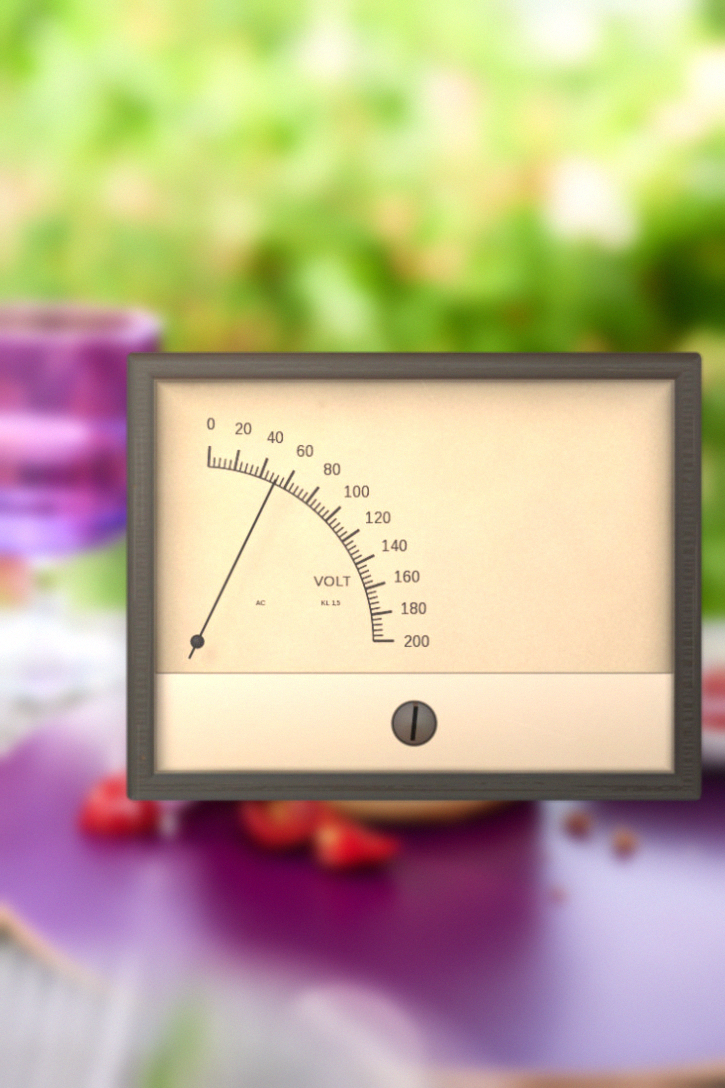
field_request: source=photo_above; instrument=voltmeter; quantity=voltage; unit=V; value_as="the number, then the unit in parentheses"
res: 52 (V)
